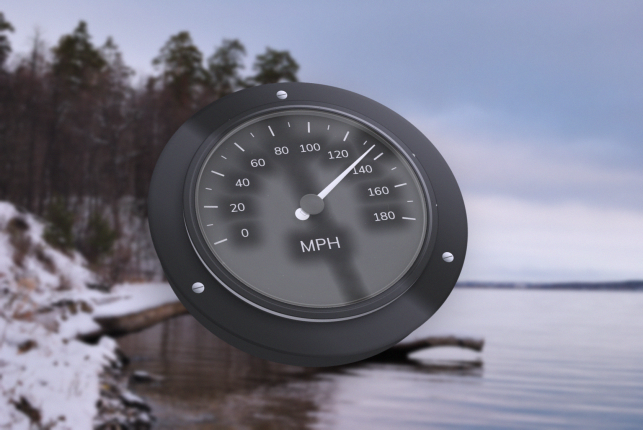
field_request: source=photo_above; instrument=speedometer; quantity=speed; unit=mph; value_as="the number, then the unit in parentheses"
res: 135 (mph)
